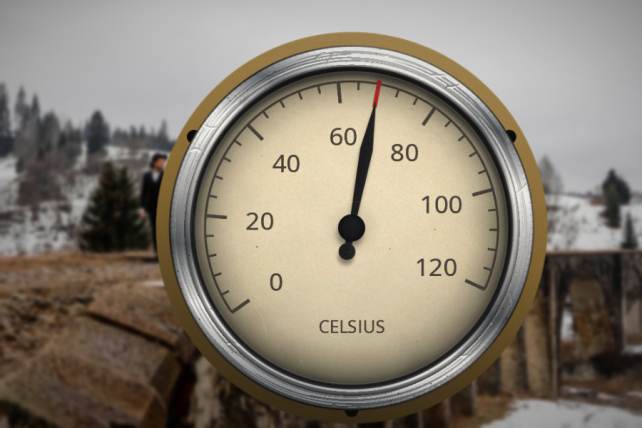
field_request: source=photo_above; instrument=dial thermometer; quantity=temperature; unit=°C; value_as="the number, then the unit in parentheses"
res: 68 (°C)
